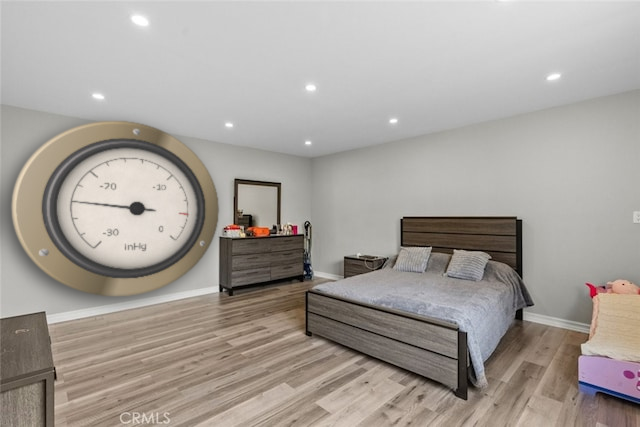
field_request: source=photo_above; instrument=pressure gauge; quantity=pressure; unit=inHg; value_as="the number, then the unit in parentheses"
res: -24 (inHg)
